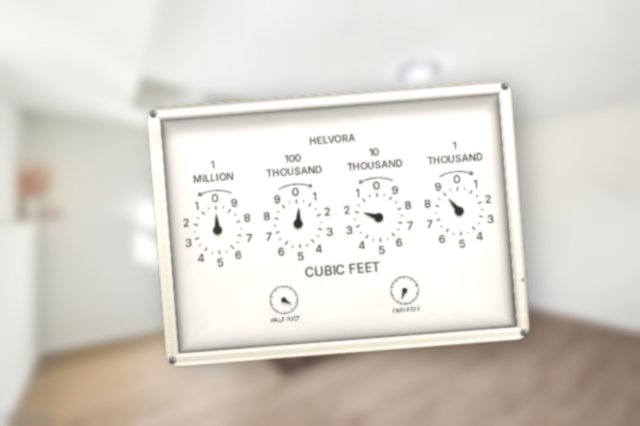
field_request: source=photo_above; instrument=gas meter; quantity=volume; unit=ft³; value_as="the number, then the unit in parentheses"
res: 1900 (ft³)
